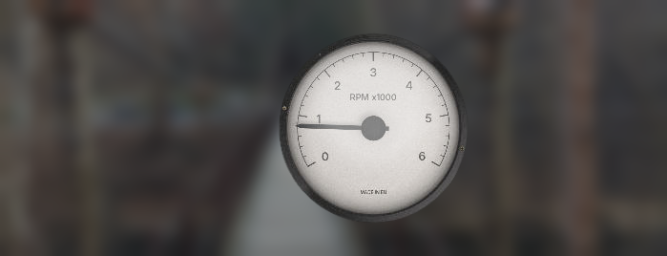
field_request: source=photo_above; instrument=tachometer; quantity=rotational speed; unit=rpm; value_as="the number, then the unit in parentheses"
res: 800 (rpm)
